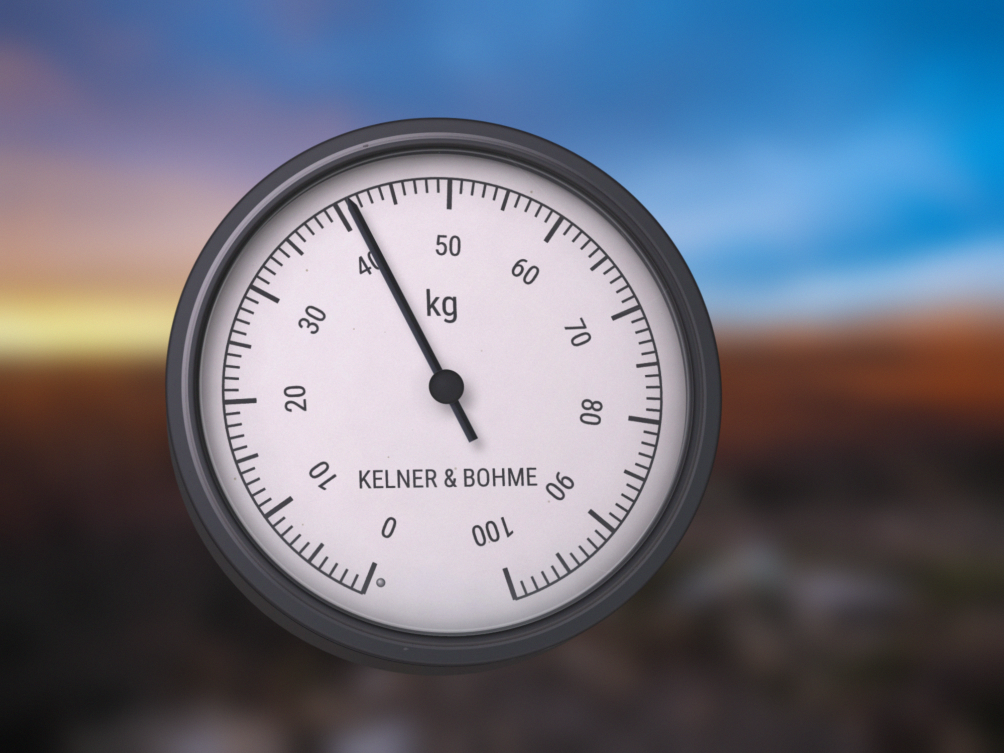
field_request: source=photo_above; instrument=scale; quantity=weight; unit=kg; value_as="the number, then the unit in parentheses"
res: 41 (kg)
